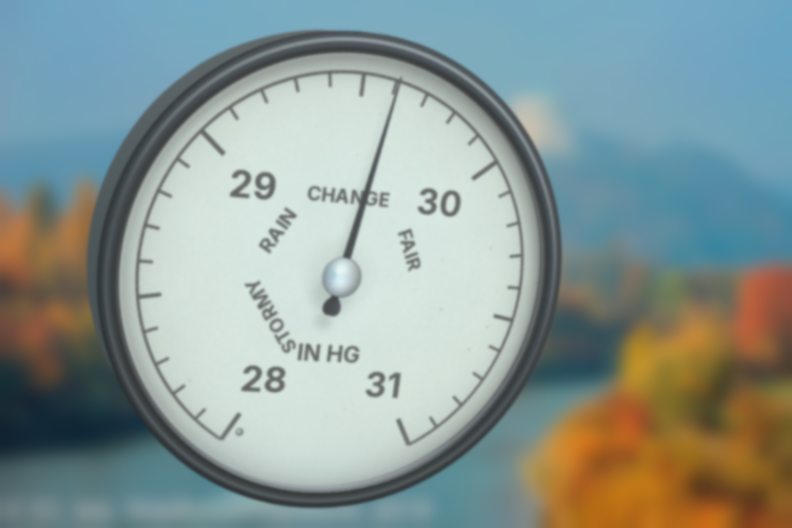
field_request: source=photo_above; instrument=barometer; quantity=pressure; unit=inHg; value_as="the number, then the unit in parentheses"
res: 29.6 (inHg)
